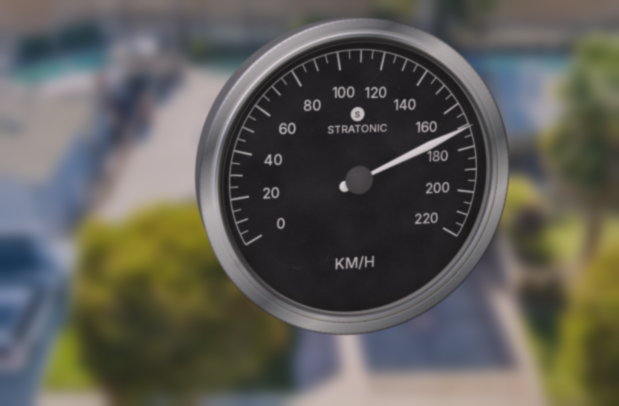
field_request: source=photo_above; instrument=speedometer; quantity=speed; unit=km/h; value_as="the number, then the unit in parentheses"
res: 170 (km/h)
